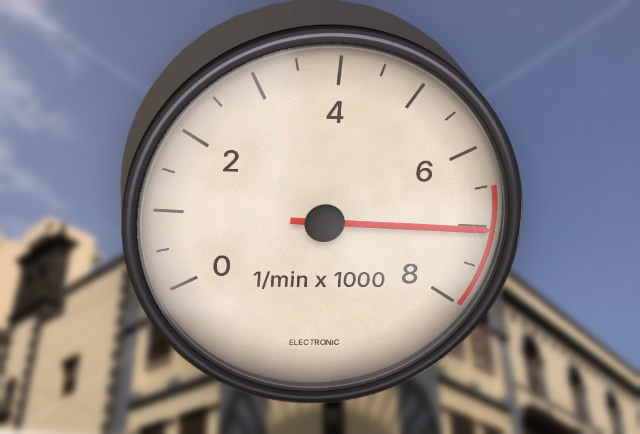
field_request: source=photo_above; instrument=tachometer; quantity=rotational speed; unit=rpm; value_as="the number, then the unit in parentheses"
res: 7000 (rpm)
